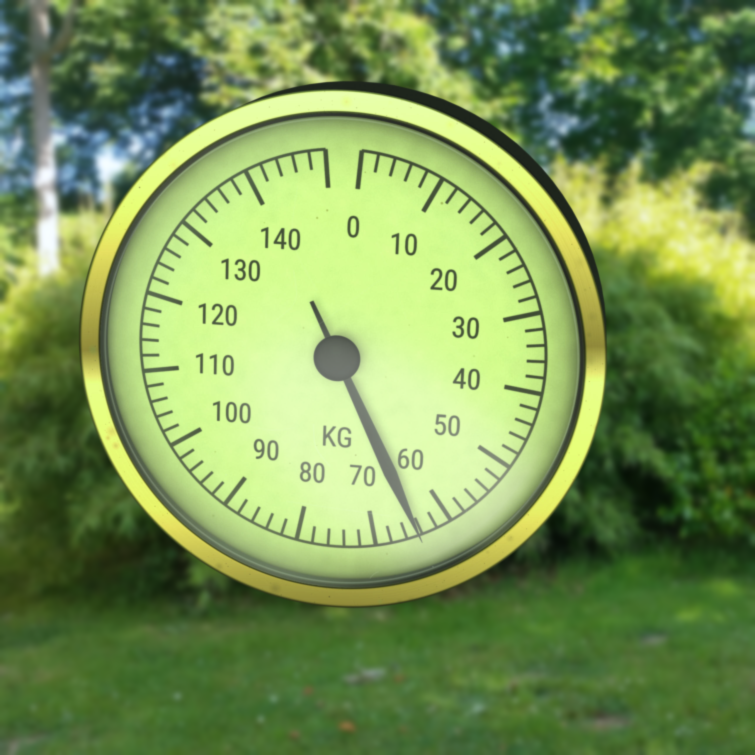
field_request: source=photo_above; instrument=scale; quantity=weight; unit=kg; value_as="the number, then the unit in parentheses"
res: 64 (kg)
